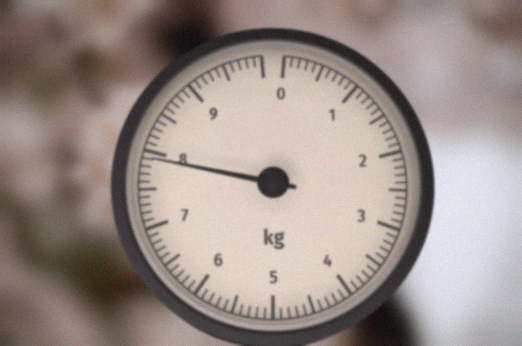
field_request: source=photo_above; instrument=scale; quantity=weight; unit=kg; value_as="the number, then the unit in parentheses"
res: 7.9 (kg)
